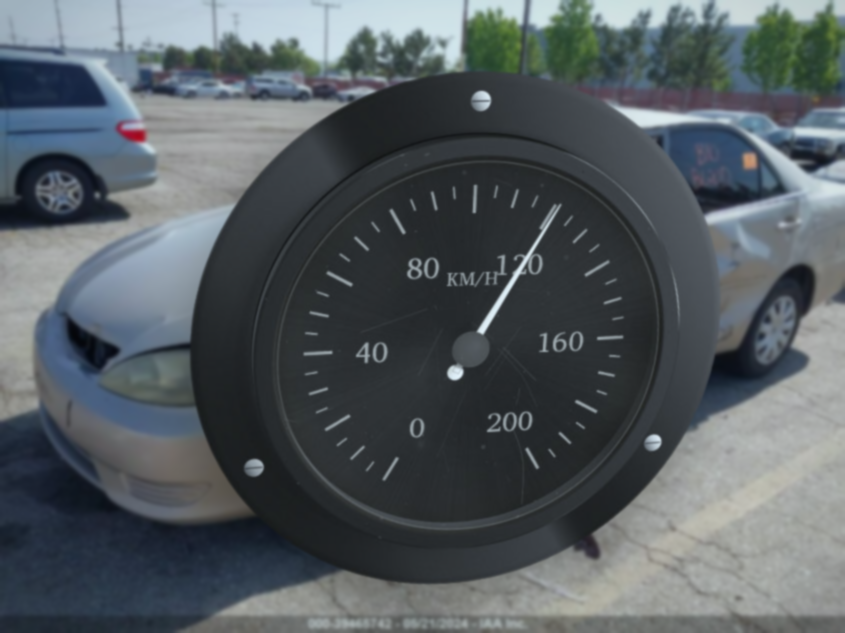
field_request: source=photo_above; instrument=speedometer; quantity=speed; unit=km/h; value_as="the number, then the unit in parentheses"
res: 120 (km/h)
